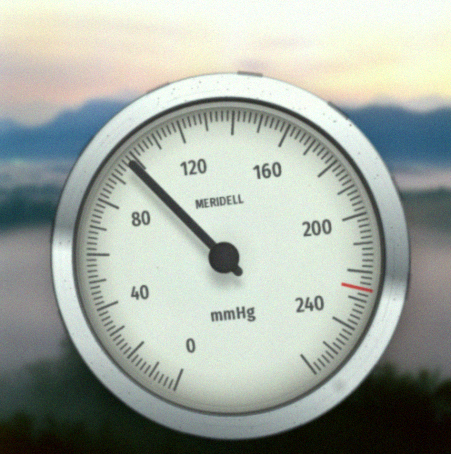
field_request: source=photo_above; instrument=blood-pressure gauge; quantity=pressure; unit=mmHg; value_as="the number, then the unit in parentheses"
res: 98 (mmHg)
